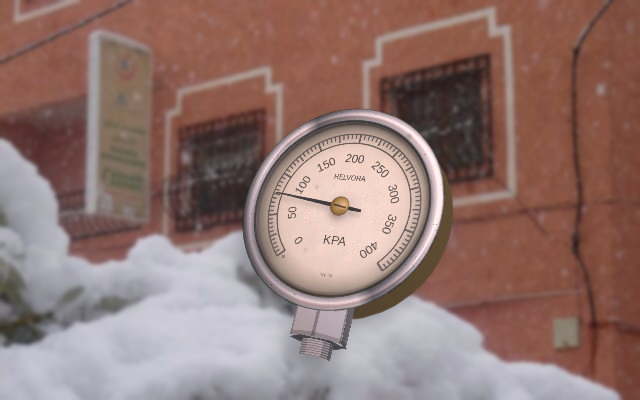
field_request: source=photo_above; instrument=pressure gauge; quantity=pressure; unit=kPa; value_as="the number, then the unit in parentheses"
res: 75 (kPa)
